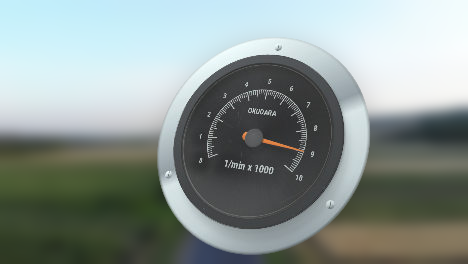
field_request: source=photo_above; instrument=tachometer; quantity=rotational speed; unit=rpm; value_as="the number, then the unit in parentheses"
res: 9000 (rpm)
